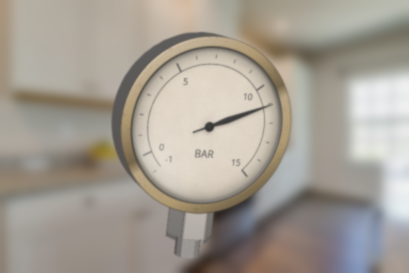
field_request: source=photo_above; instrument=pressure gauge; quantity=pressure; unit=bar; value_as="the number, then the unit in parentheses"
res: 11 (bar)
